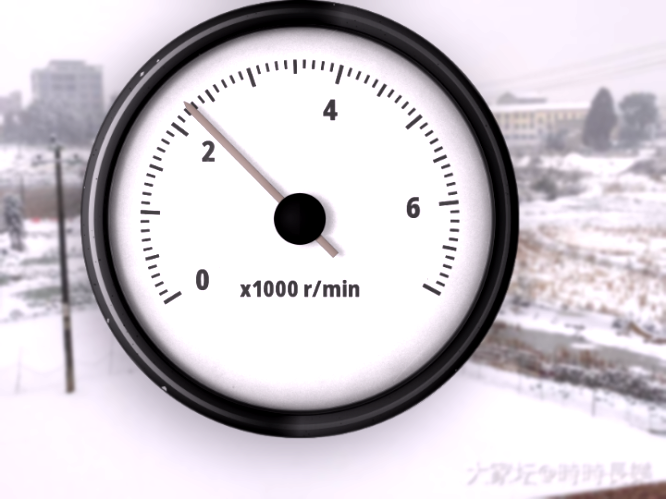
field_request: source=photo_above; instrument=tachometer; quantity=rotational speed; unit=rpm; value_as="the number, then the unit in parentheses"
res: 2250 (rpm)
